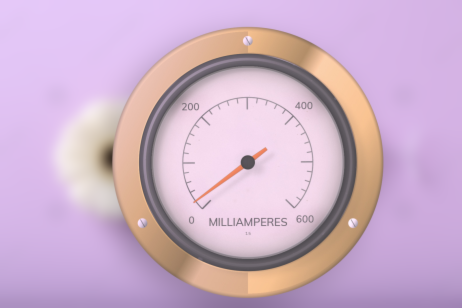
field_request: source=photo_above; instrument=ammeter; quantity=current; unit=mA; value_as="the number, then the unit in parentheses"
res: 20 (mA)
